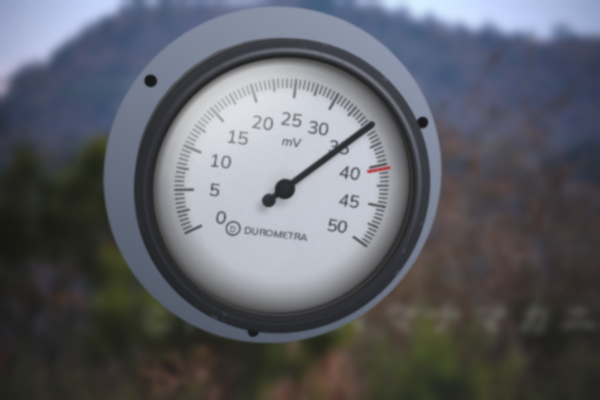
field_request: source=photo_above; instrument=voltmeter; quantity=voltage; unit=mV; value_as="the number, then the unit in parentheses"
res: 35 (mV)
